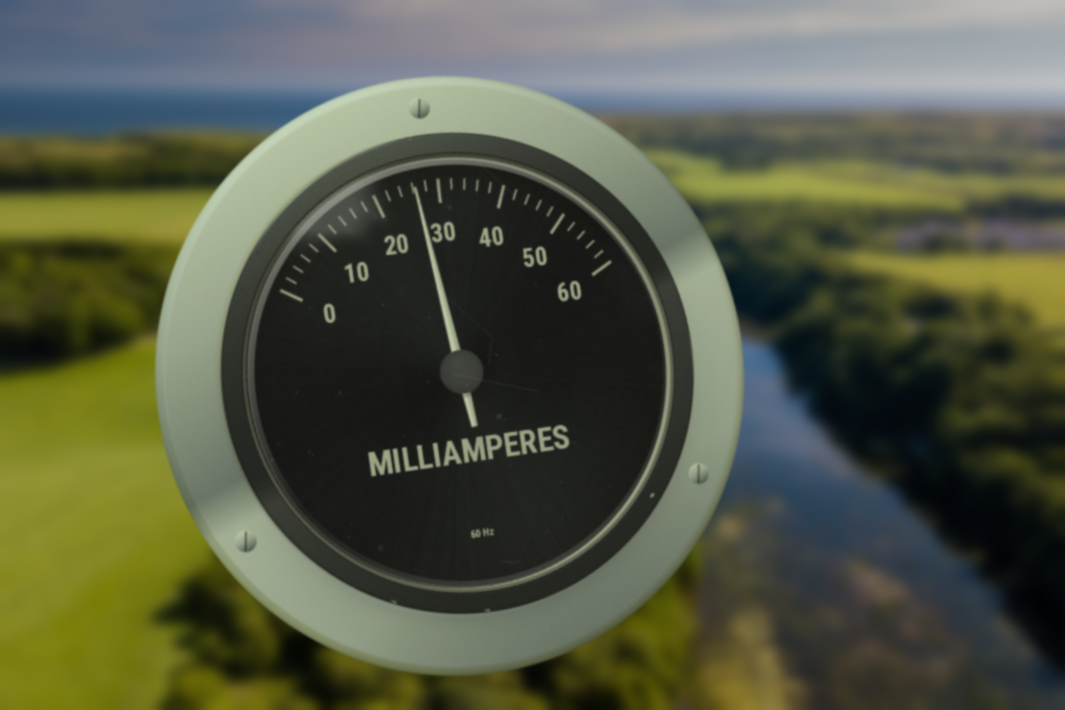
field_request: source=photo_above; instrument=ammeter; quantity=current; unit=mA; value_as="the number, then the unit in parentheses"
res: 26 (mA)
